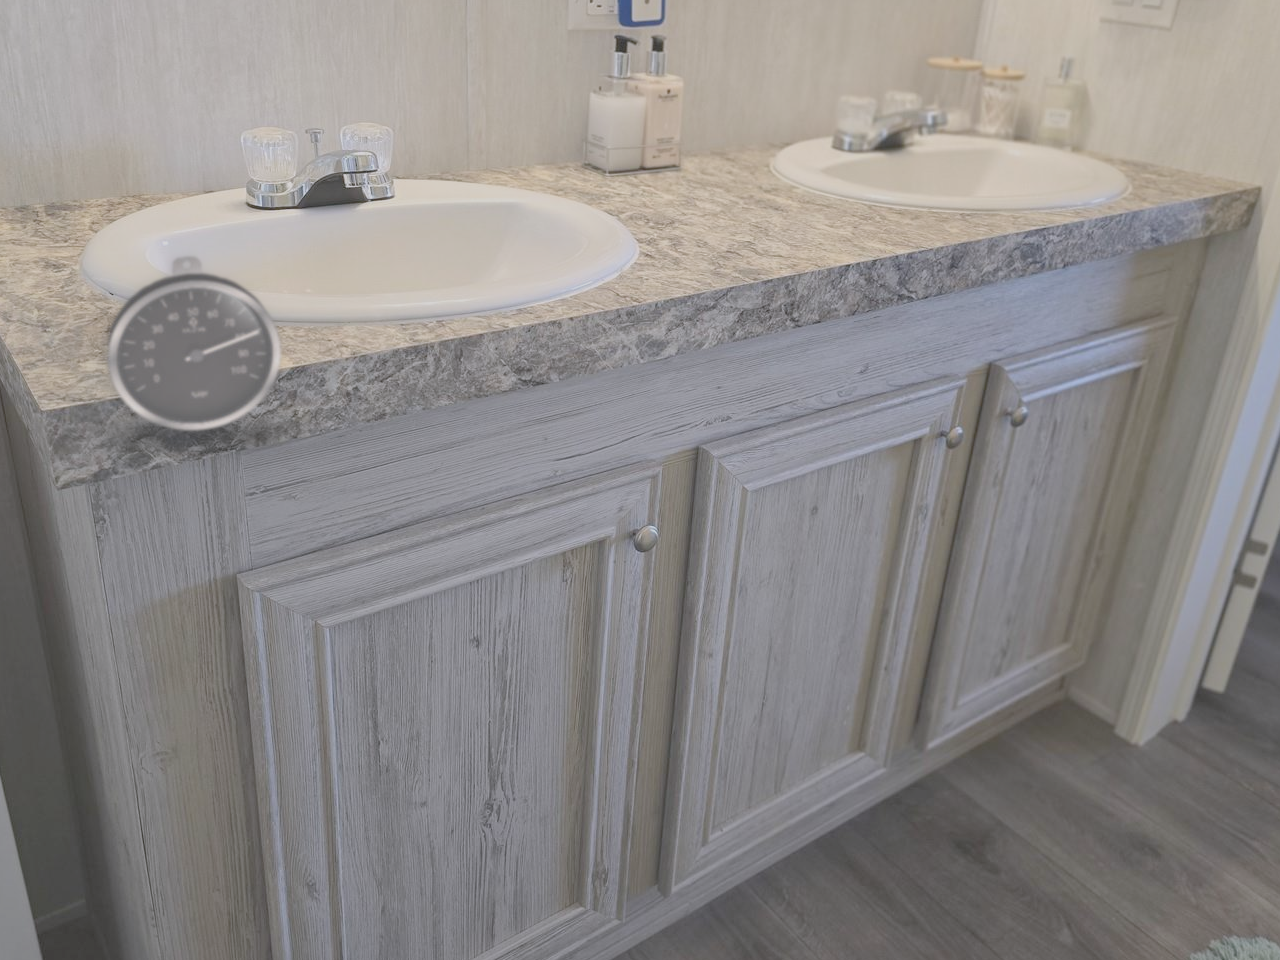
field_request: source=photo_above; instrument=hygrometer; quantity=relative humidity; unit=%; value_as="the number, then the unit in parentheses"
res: 80 (%)
